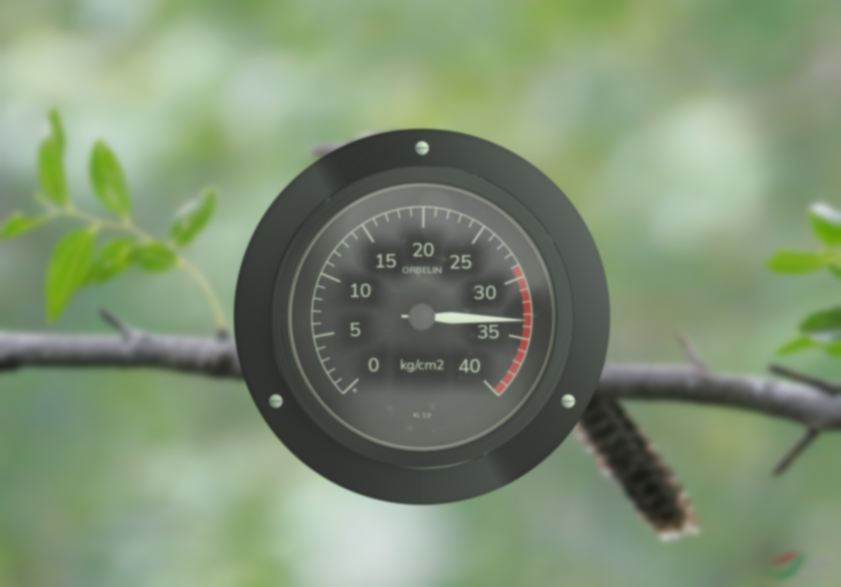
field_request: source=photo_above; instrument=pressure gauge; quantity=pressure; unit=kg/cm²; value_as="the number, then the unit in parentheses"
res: 33.5 (kg/cm²)
